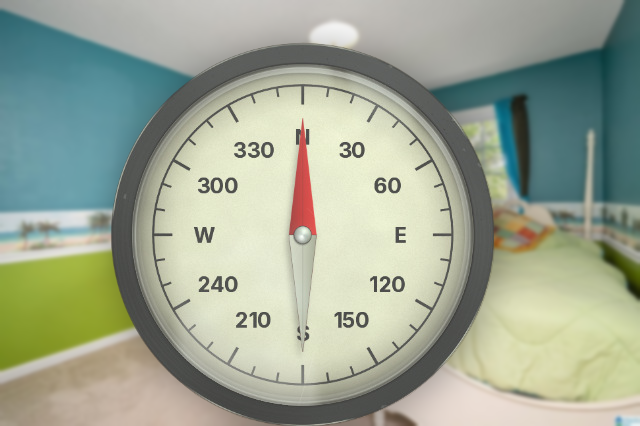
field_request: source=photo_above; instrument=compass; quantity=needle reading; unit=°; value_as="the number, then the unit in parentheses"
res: 0 (°)
